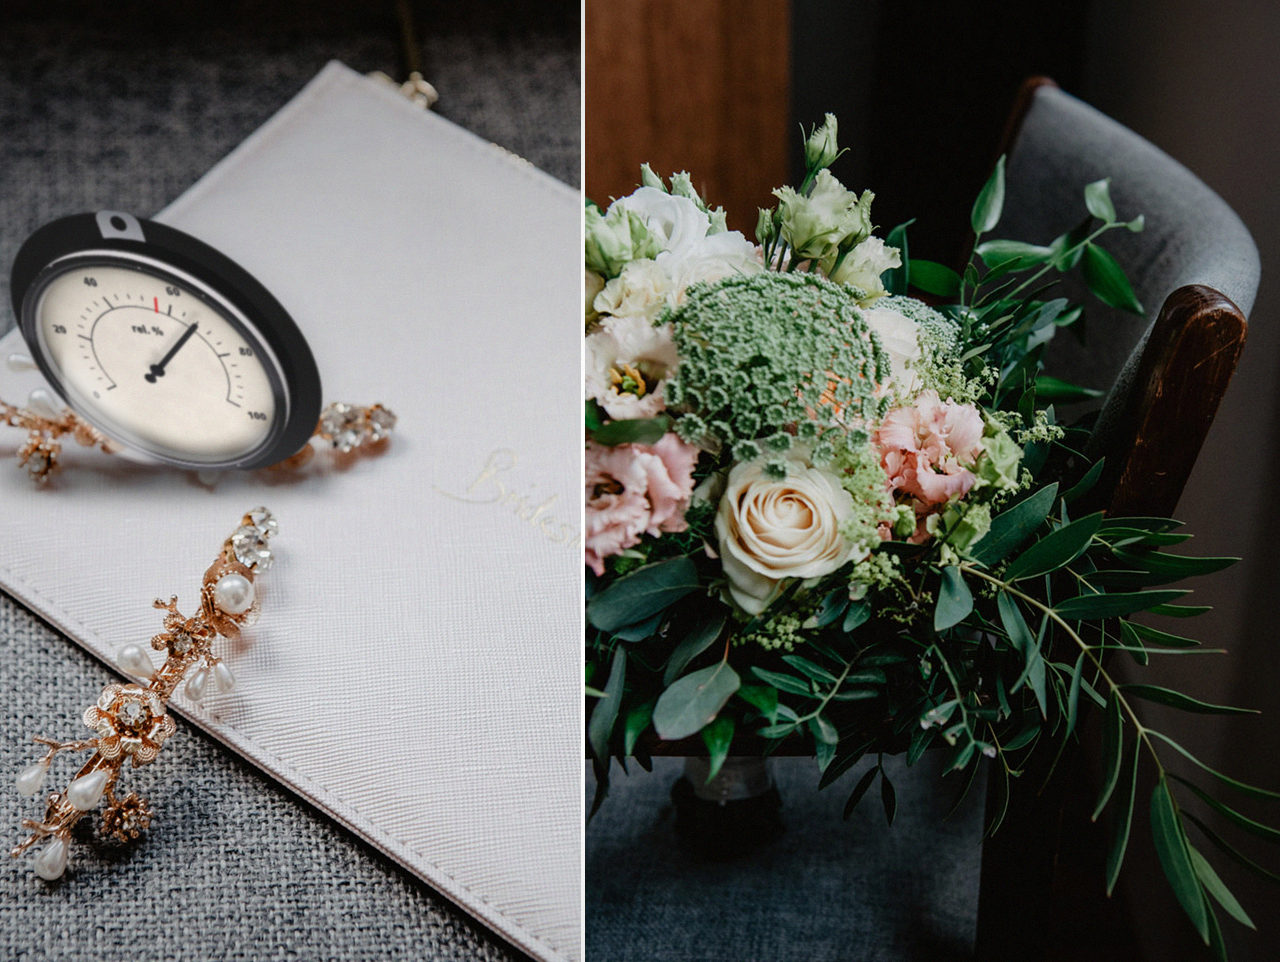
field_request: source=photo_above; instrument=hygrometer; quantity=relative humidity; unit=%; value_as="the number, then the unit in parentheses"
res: 68 (%)
